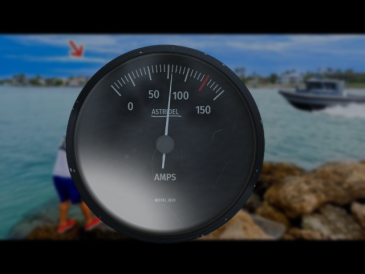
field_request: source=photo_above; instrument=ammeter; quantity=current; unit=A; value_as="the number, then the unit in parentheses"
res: 80 (A)
